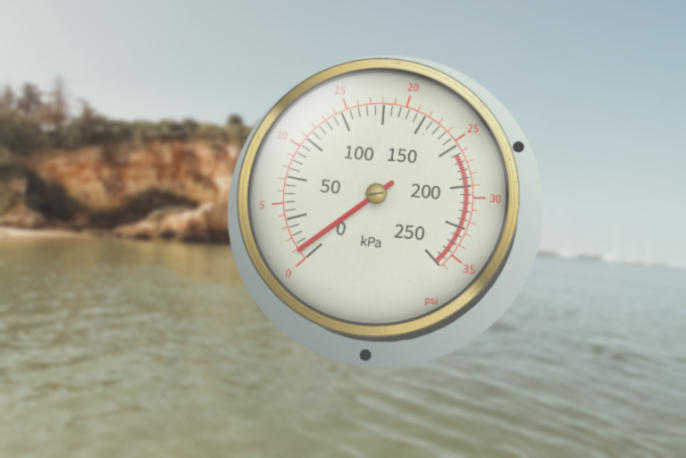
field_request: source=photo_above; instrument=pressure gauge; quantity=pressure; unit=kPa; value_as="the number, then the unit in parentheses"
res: 5 (kPa)
